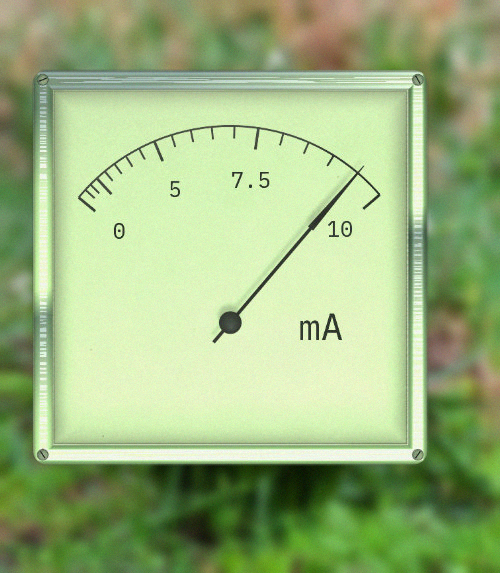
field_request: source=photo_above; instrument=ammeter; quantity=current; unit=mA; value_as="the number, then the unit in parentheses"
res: 9.5 (mA)
